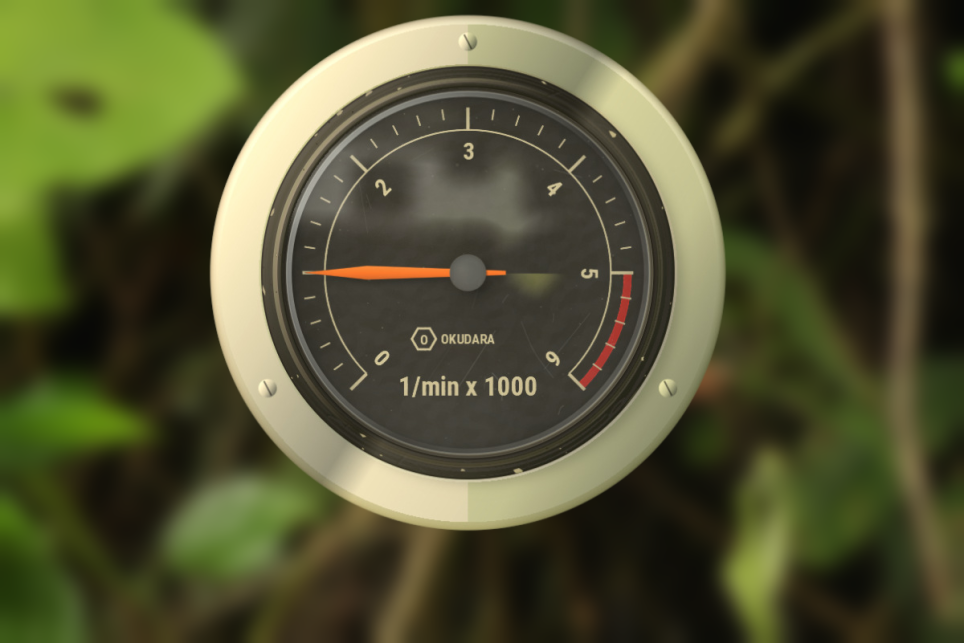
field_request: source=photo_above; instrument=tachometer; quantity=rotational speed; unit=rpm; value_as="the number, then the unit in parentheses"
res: 1000 (rpm)
